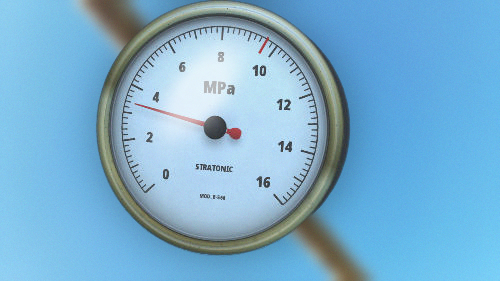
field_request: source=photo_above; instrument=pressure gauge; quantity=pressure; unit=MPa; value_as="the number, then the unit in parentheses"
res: 3.4 (MPa)
